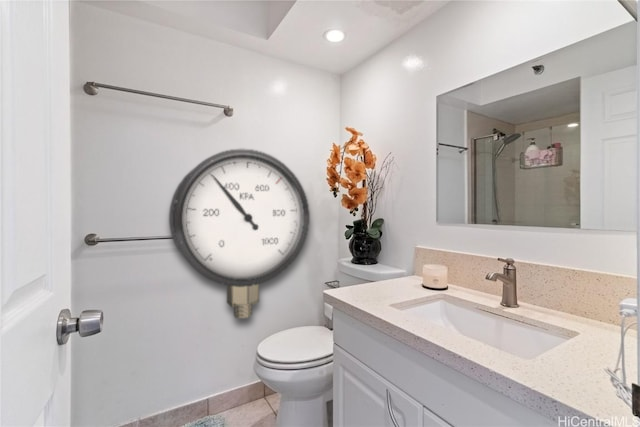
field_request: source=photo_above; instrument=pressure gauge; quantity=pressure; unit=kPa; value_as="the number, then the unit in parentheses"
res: 350 (kPa)
